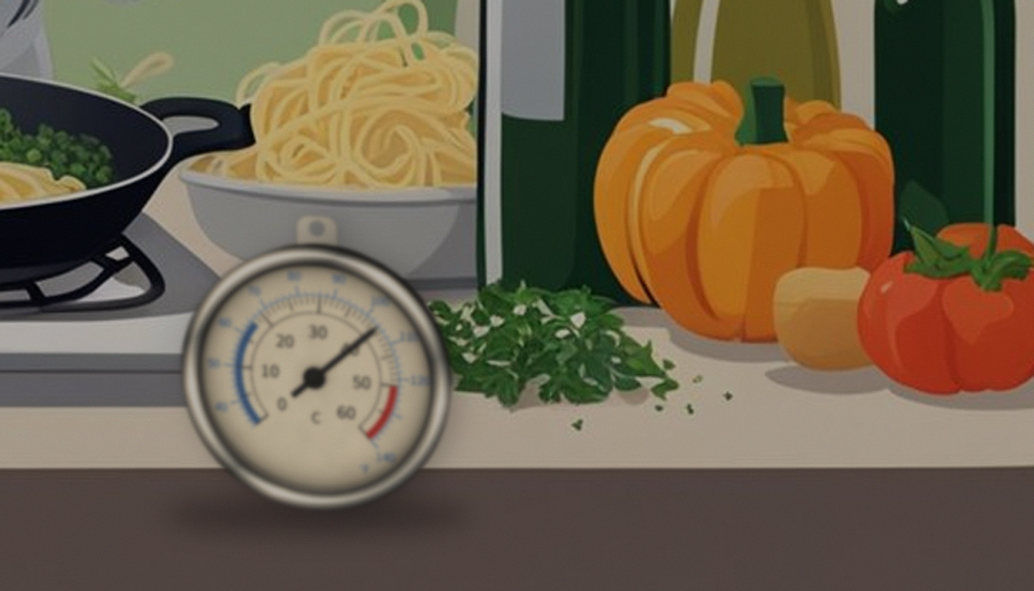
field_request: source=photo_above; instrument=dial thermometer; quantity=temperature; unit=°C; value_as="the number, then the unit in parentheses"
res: 40 (°C)
